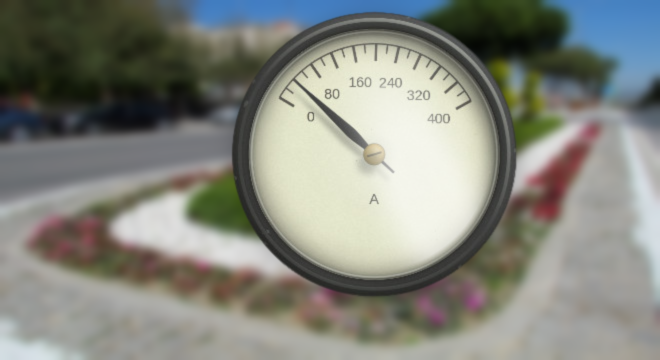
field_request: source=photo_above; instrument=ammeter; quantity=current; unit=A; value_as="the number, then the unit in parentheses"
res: 40 (A)
